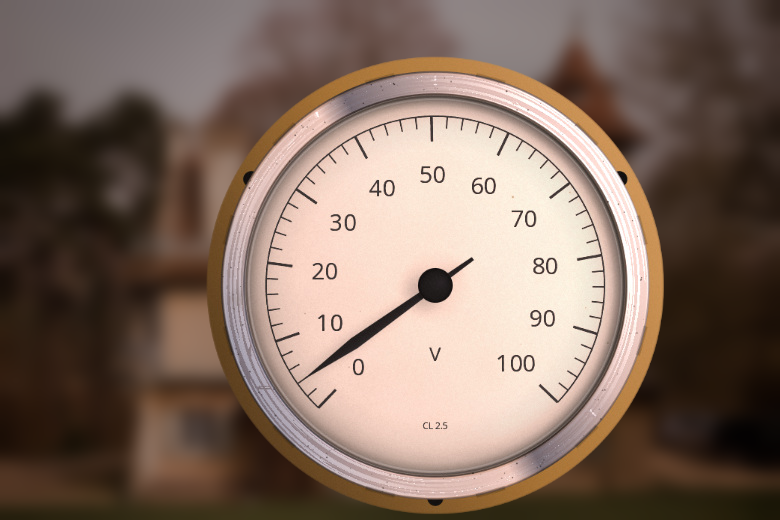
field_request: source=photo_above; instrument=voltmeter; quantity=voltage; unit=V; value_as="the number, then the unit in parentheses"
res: 4 (V)
